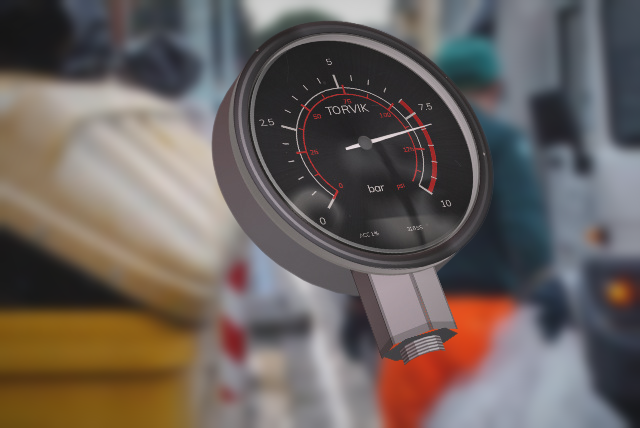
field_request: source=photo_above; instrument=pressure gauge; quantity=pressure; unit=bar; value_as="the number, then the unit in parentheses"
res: 8 (bar)
